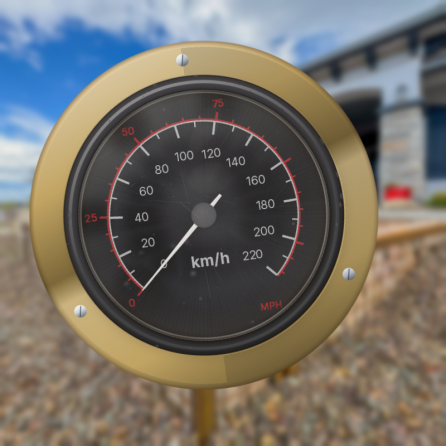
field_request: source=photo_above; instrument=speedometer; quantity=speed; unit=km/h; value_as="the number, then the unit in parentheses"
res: 0 (km/h)
